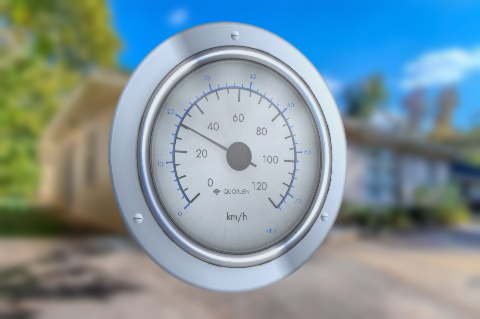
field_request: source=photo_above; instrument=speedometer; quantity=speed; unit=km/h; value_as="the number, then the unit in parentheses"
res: 30 (km/h)
